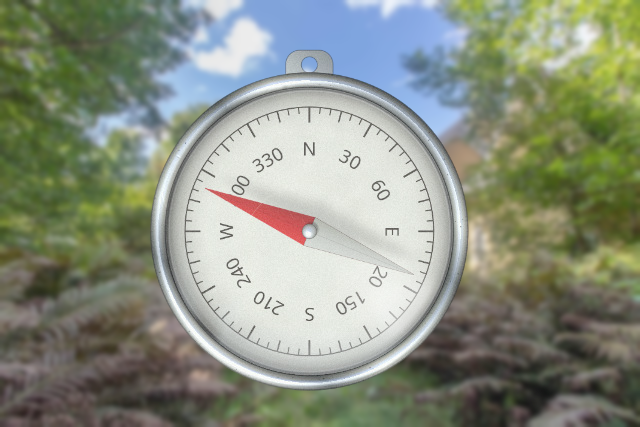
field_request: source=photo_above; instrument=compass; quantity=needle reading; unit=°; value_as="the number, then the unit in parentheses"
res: 292.5 (°)
